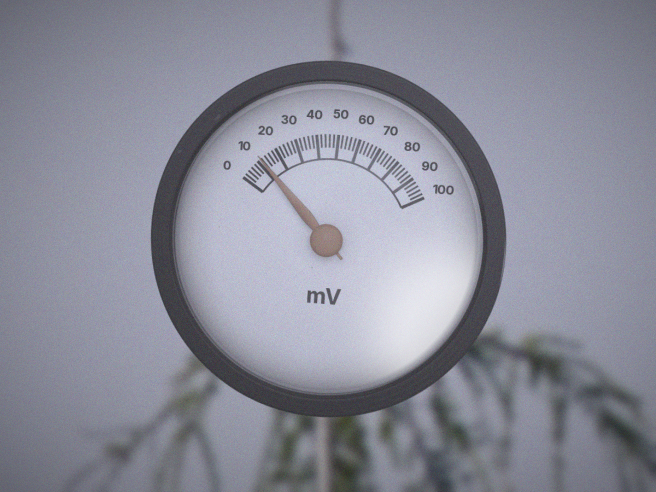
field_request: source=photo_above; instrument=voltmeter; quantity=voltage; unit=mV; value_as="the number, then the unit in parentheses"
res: 12 (mV)
